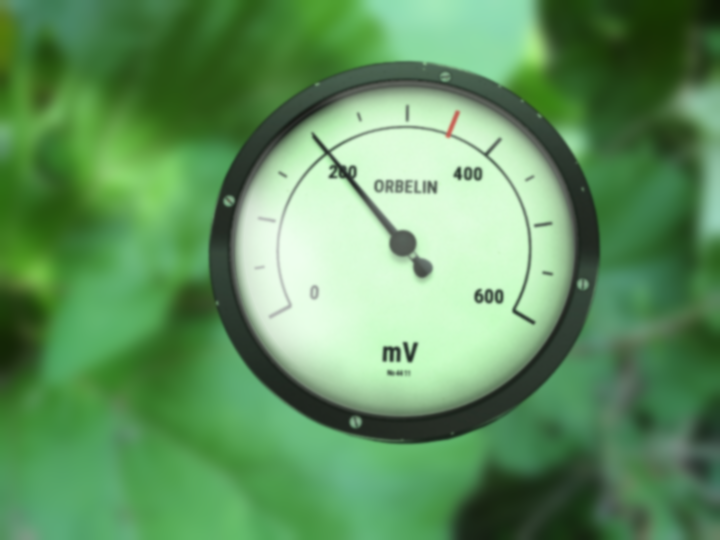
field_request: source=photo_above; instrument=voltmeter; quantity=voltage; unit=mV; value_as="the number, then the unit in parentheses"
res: 200 (mV)
